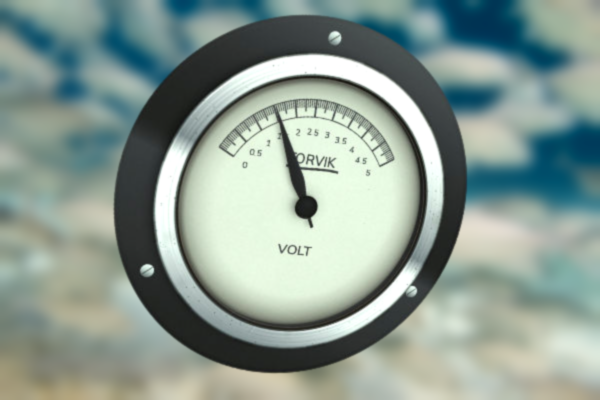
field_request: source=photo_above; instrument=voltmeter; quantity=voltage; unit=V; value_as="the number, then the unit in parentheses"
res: 1.5 (V)
